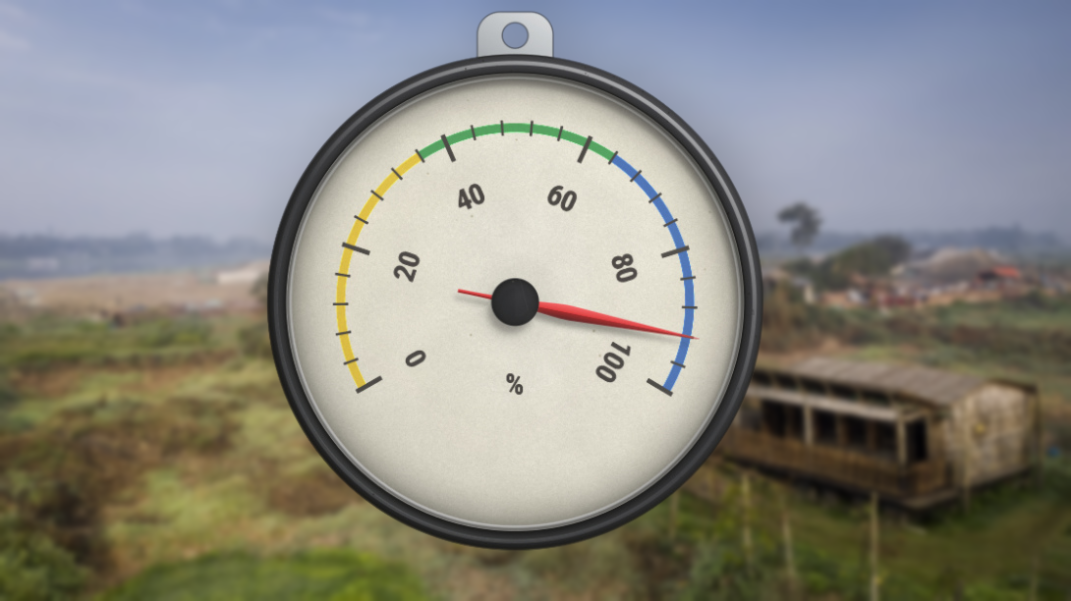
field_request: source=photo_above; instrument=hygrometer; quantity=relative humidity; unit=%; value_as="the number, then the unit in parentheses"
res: 92 (%)
